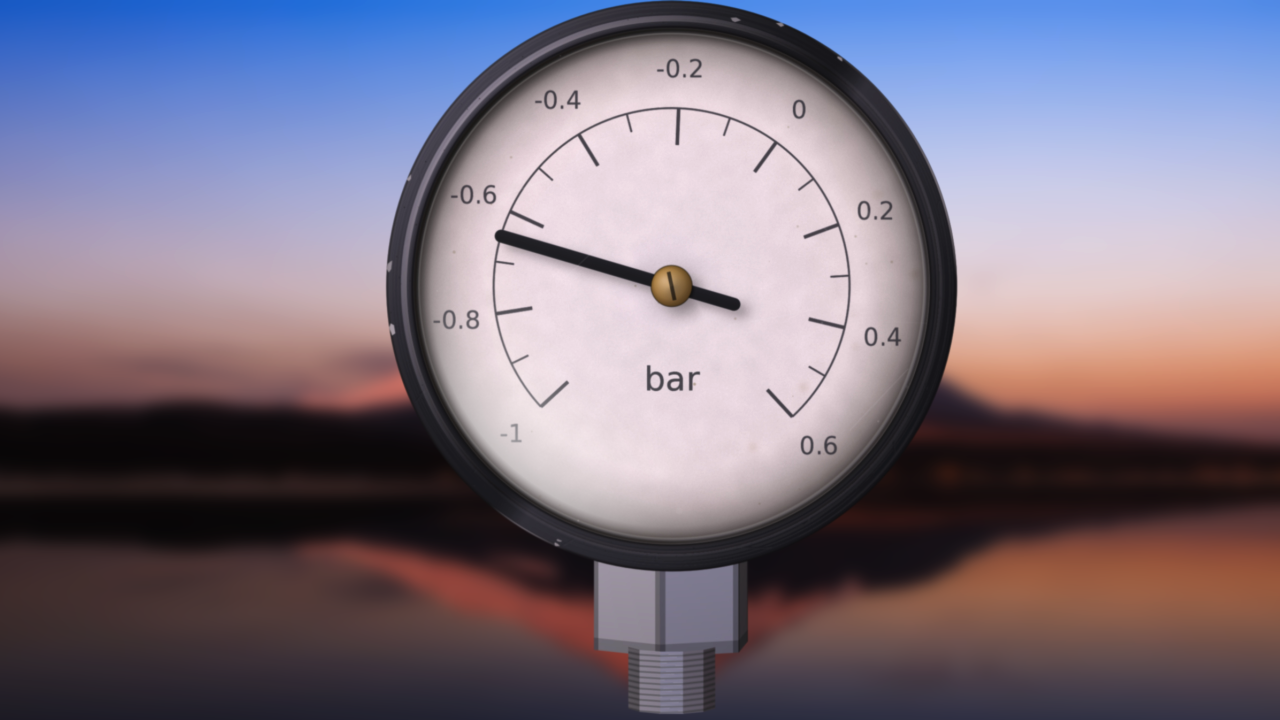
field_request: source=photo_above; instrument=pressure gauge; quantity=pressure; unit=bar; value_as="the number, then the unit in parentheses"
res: -0.65 (bar)
